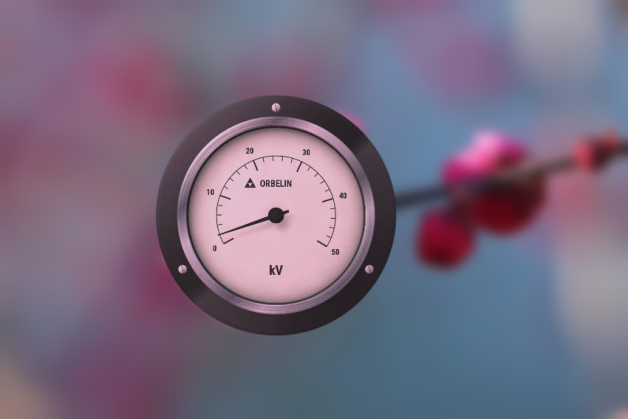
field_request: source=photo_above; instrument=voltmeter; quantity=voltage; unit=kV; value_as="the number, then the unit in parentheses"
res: 2 (kV)
